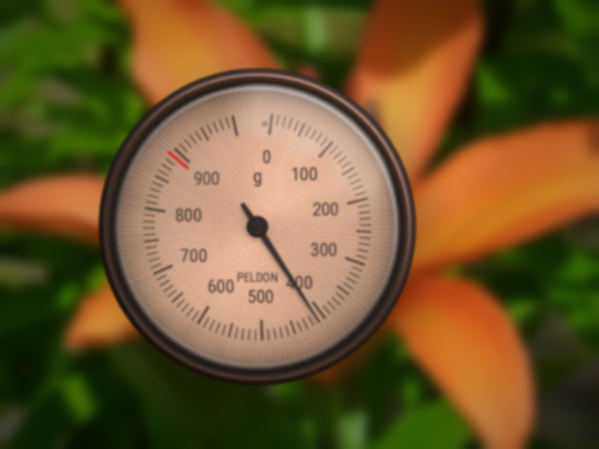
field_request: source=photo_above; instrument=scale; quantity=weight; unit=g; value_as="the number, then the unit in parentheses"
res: 410 (g)
